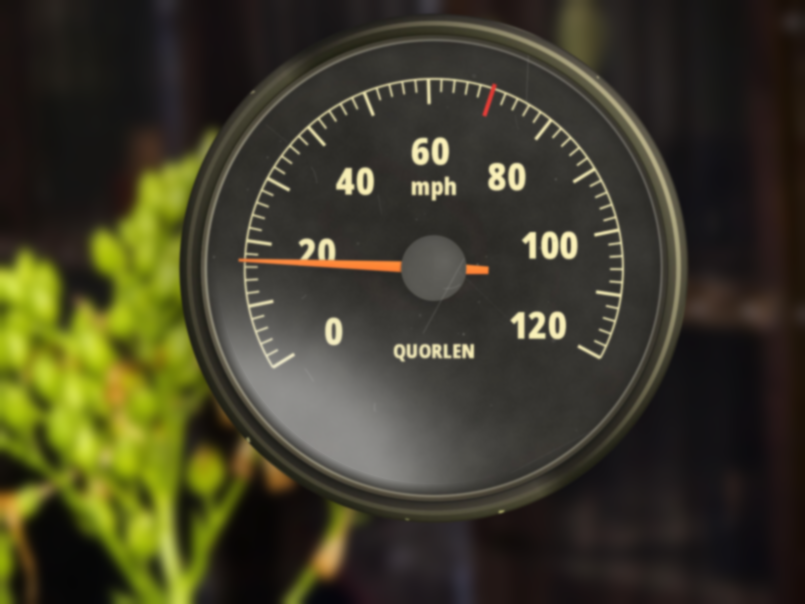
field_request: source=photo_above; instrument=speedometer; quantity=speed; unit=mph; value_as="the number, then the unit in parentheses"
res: 17 (mph)
